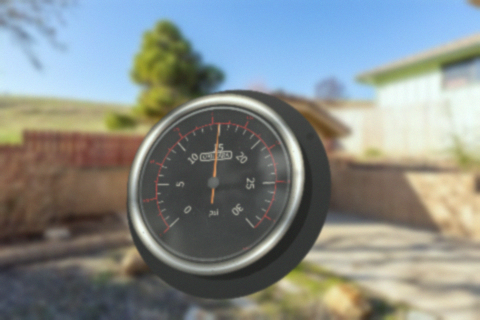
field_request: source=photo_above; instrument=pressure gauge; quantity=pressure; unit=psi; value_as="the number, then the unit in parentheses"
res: 15 (psi)
